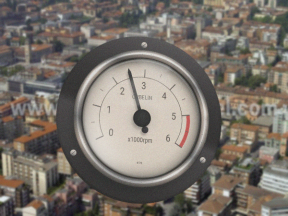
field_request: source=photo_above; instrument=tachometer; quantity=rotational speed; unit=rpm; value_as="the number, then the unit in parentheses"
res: 2500 (rpm)
